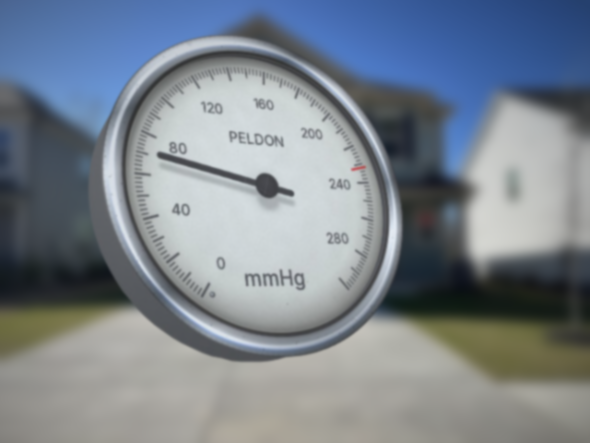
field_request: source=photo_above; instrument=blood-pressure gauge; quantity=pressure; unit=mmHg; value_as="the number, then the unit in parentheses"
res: 70 (mmHg)
